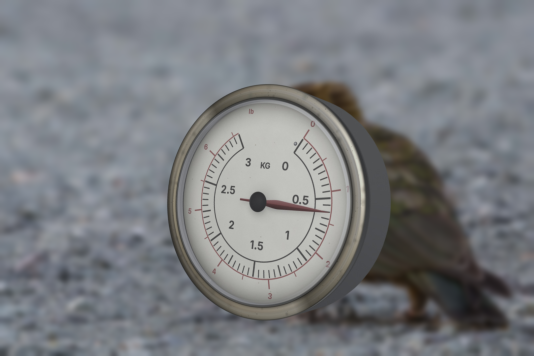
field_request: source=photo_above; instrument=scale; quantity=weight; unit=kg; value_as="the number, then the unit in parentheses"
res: 0.6 (kg)
